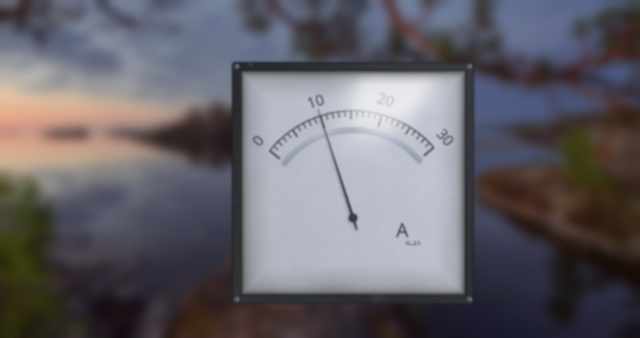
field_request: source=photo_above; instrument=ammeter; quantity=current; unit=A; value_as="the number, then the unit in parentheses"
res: 10 (A)
